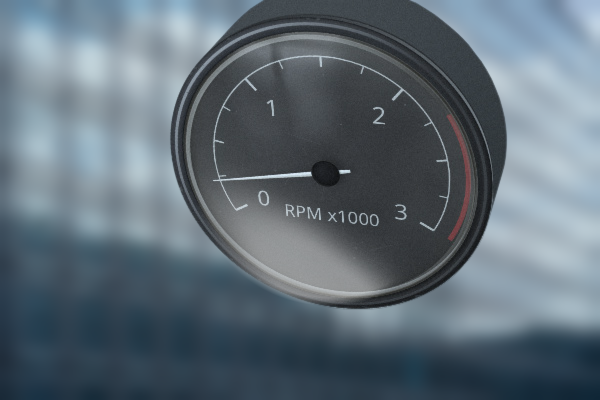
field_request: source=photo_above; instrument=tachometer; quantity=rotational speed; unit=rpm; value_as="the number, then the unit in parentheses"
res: 250 (rpm)
